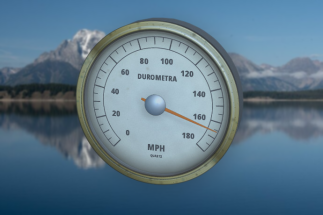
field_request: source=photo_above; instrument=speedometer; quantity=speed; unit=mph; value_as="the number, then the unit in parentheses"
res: 165 (mph)
